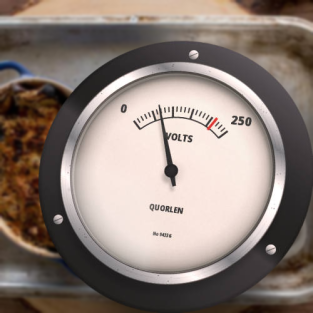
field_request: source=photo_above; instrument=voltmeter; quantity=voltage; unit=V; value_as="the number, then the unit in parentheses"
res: 70 (V)
